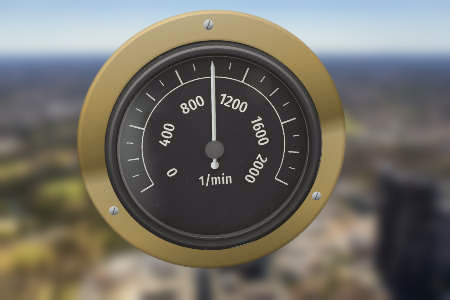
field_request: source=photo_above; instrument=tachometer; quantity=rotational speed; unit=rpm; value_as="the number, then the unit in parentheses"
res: 1000 (rpm)
